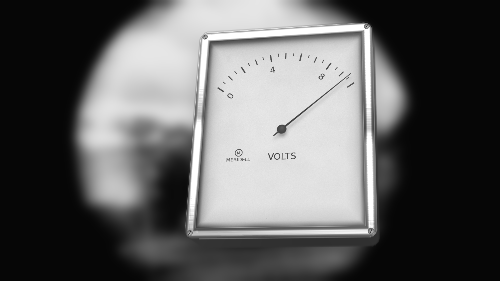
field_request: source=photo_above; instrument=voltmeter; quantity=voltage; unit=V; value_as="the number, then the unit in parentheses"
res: 9.5 (V)
